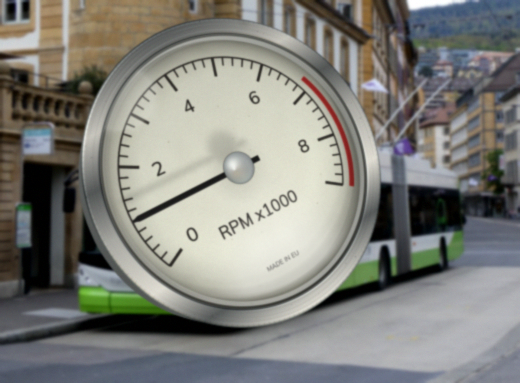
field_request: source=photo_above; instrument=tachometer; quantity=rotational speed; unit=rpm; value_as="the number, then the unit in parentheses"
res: 1000 (rpm)
